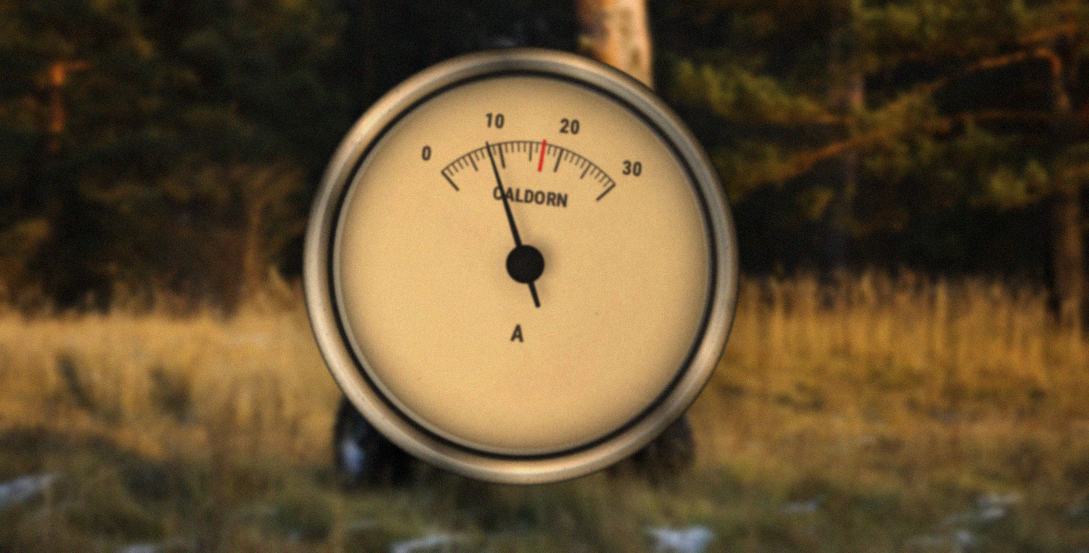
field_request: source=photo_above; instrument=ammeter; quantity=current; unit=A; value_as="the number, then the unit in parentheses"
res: 8 (A)
